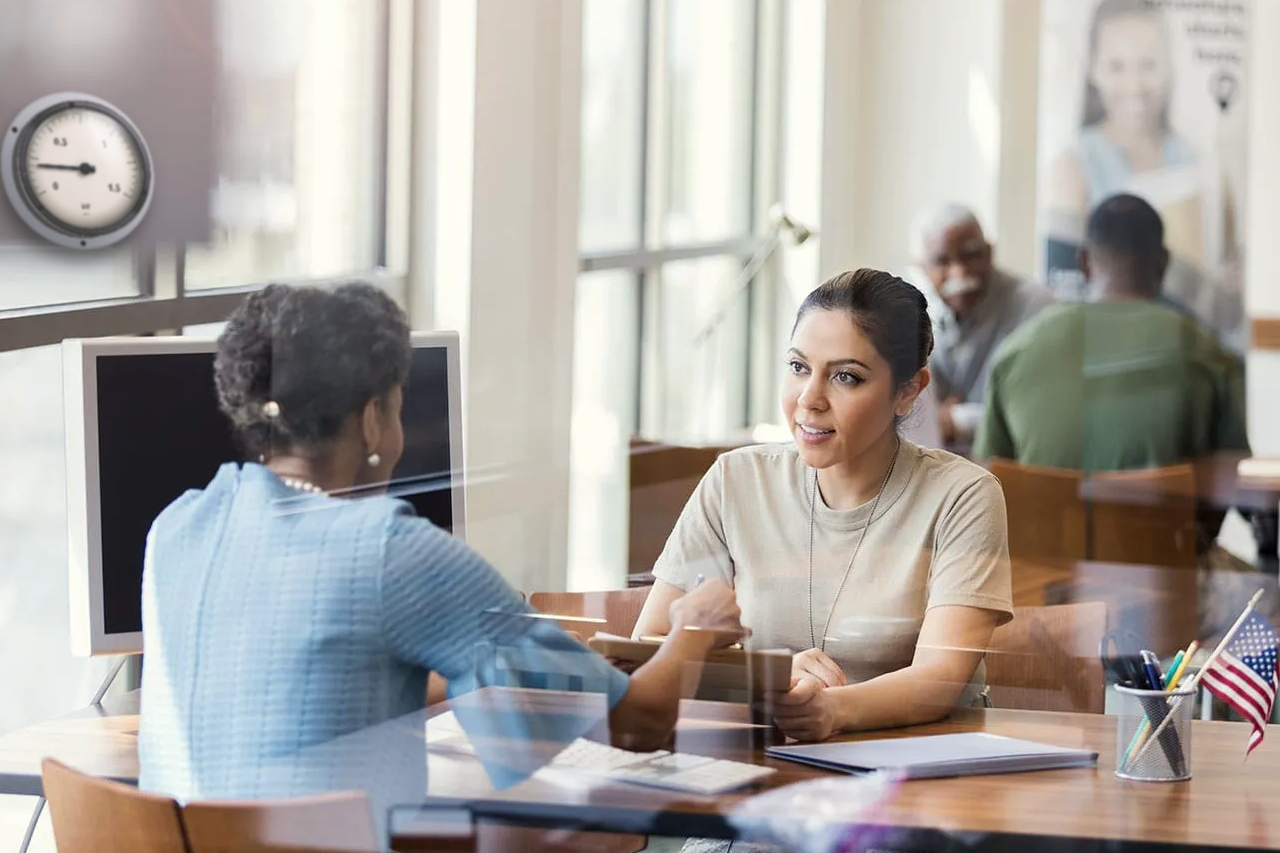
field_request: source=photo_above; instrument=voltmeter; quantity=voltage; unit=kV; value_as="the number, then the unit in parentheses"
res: 0.2 (kV)
